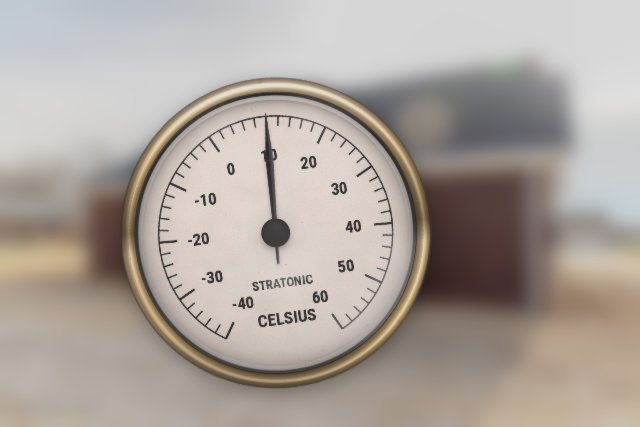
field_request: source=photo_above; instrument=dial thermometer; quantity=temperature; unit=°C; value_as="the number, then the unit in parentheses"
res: 10 (°C)
